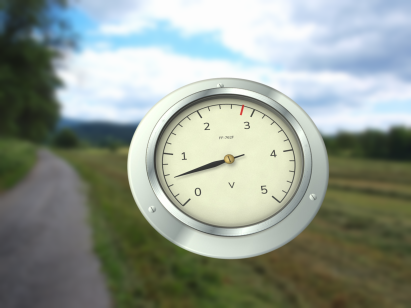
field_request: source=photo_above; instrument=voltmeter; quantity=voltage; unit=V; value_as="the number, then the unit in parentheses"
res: 0.5 (V)
